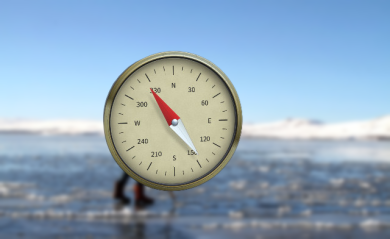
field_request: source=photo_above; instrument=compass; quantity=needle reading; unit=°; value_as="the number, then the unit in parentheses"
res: 325 (°)
